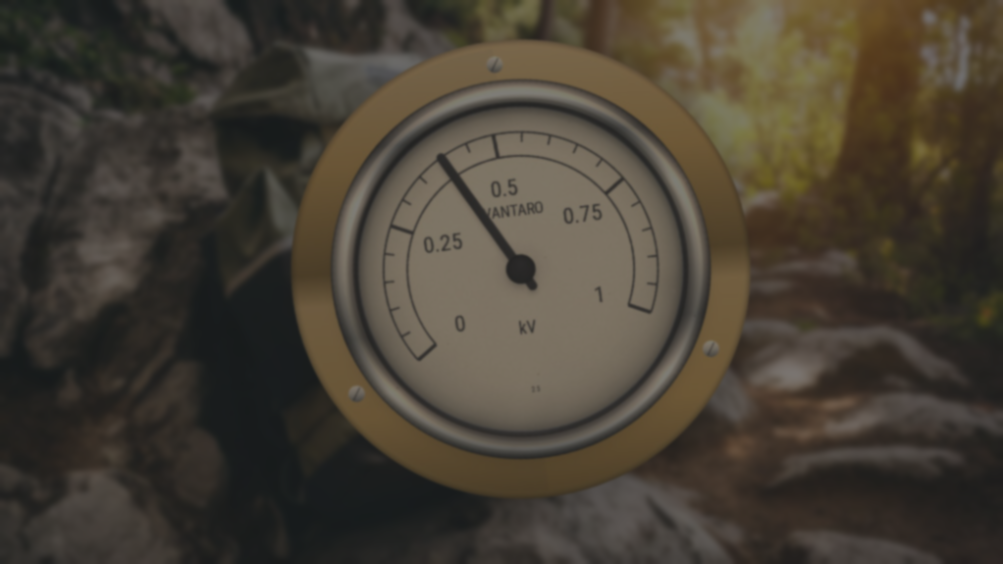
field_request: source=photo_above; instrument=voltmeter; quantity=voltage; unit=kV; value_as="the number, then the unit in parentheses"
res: 0.4 (kV)
